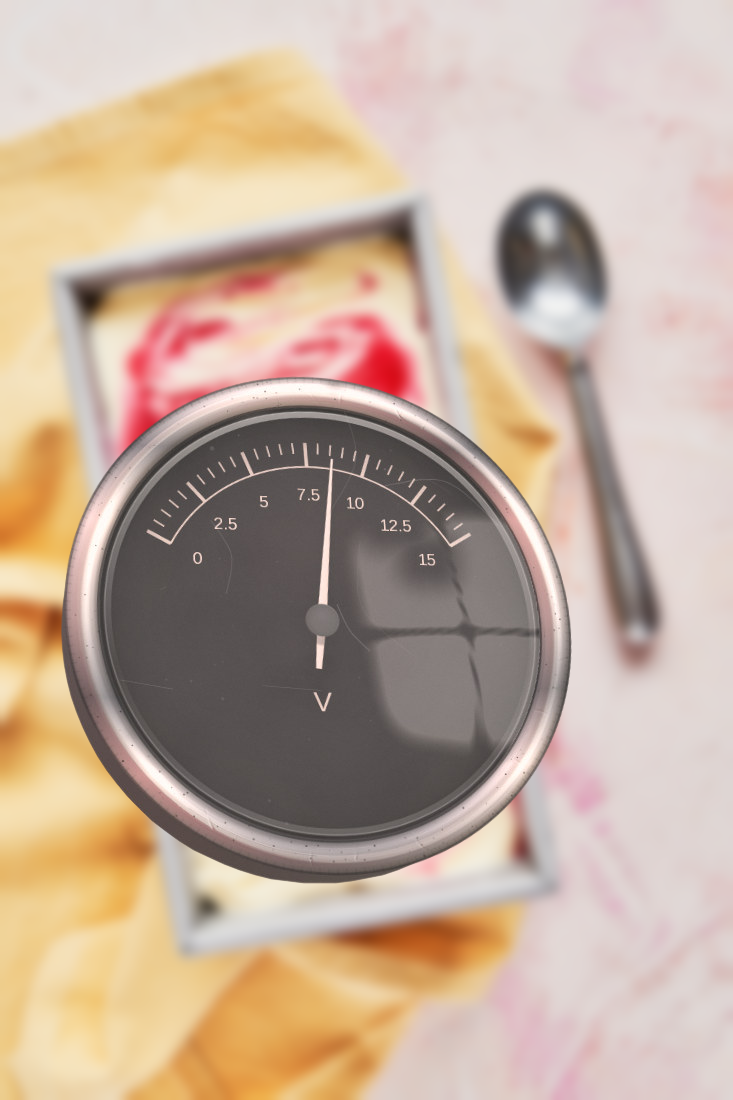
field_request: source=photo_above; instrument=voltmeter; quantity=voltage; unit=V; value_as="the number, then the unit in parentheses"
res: 8.5 (V)
